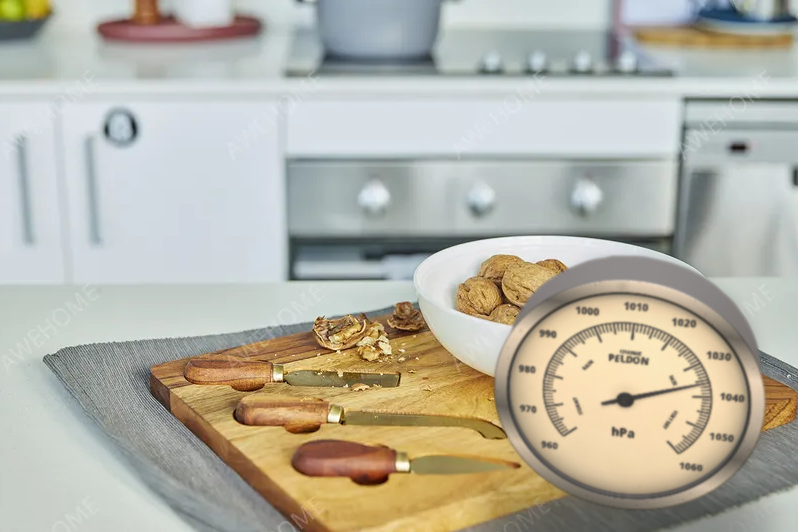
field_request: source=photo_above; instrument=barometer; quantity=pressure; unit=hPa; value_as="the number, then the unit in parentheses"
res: 1035 (hPa)
